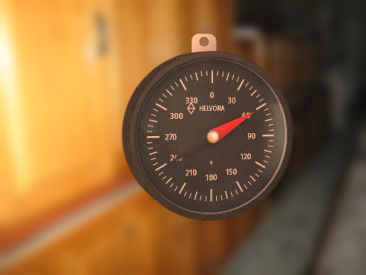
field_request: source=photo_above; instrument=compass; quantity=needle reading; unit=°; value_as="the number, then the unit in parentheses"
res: 60 (°)
